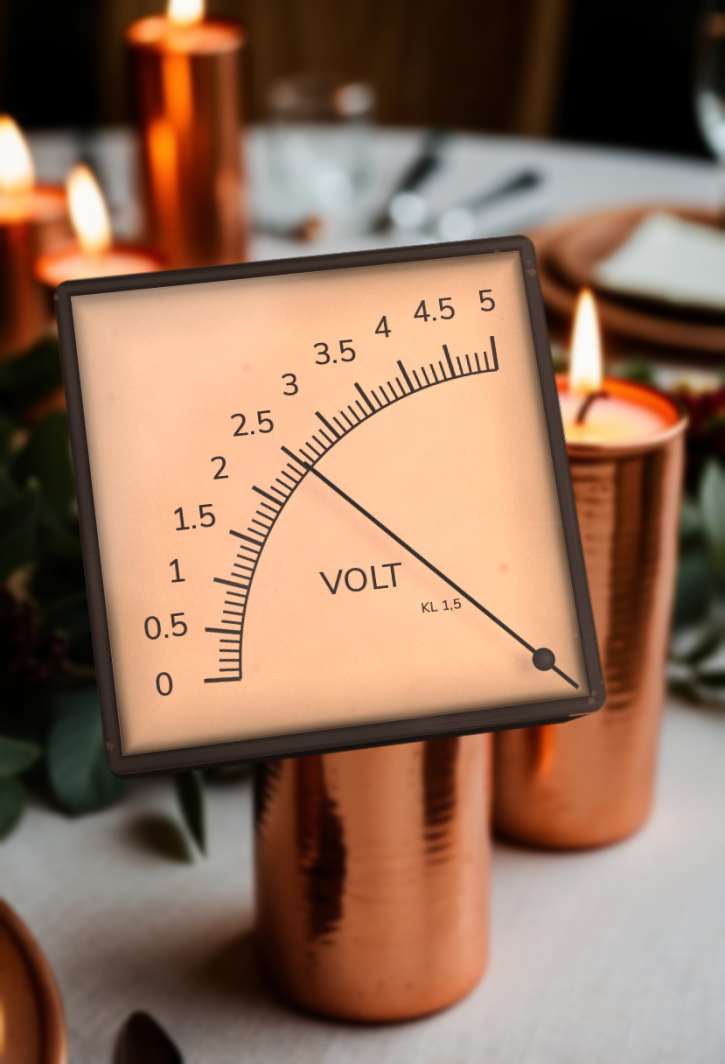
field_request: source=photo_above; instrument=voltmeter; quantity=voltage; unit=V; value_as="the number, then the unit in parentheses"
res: 2.5 (V)
